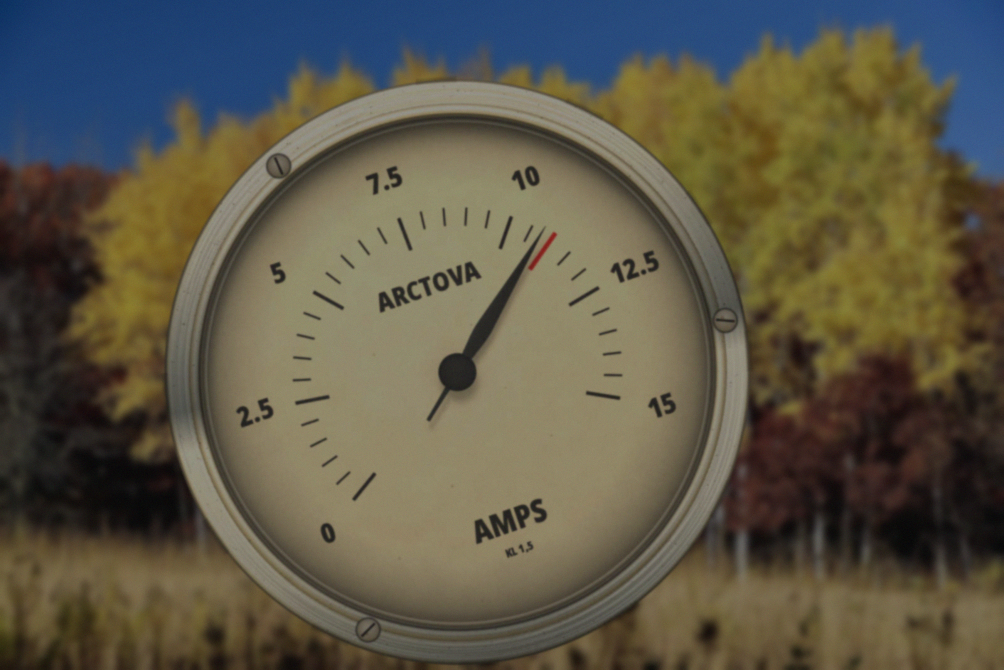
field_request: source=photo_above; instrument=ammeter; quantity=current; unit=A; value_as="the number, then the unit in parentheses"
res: 10.75 (A)
